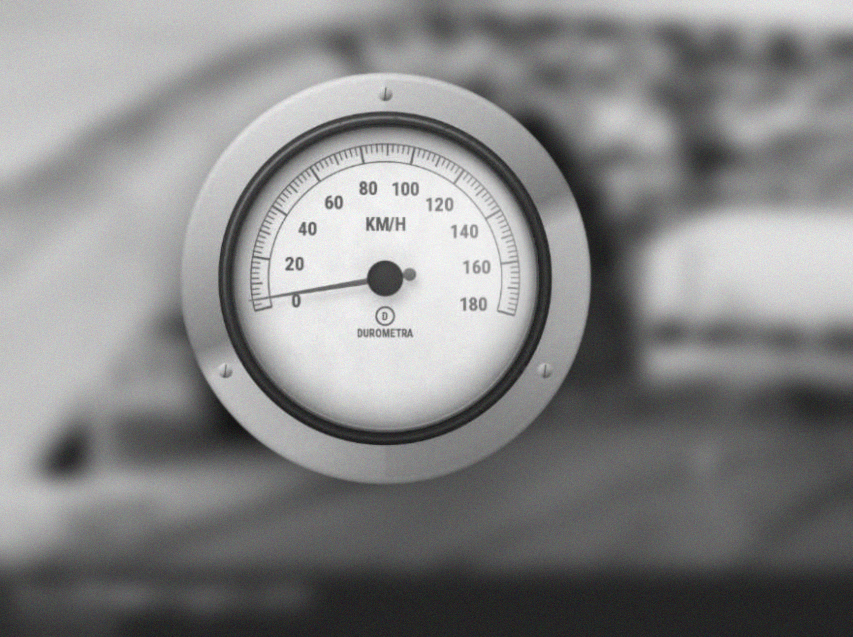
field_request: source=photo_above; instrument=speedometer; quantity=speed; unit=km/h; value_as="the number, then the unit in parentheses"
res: 4 (km/h)
